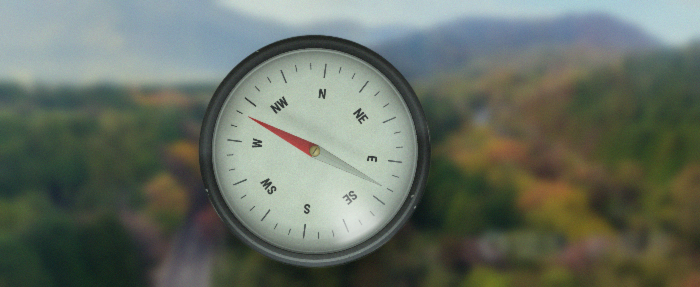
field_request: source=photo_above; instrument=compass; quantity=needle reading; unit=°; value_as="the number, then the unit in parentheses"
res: 290 (°)
